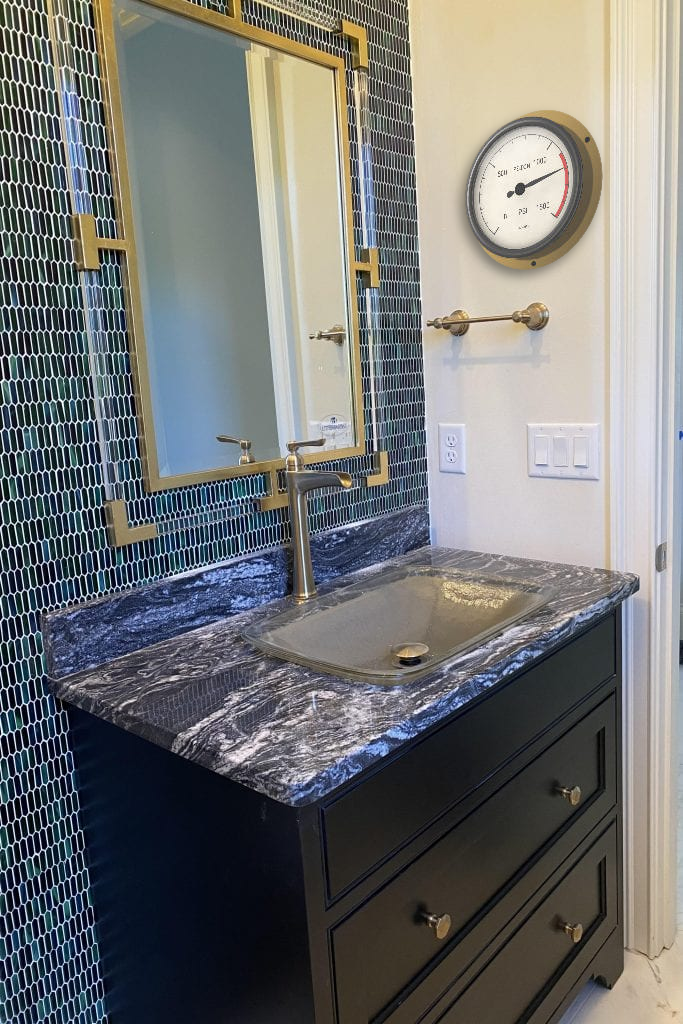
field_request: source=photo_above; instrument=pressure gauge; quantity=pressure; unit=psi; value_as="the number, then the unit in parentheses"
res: 1200 (psi)
